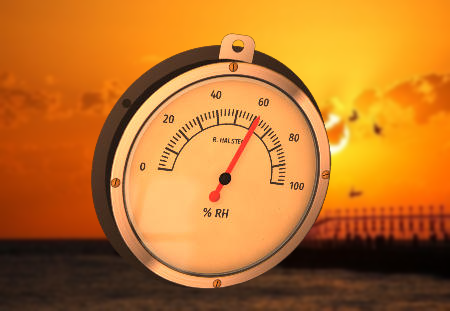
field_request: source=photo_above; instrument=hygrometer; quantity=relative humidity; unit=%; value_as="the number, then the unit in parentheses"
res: 60 (%)
